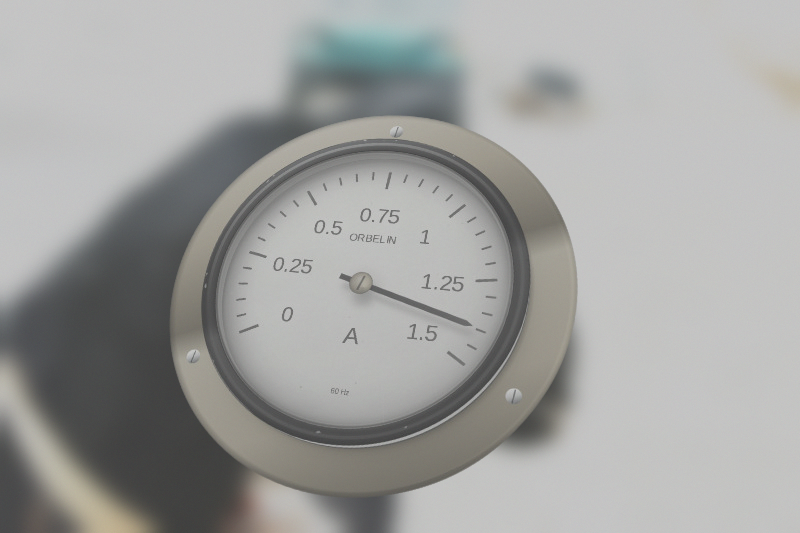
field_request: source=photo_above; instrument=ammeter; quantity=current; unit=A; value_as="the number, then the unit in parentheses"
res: 1.4 (A)
